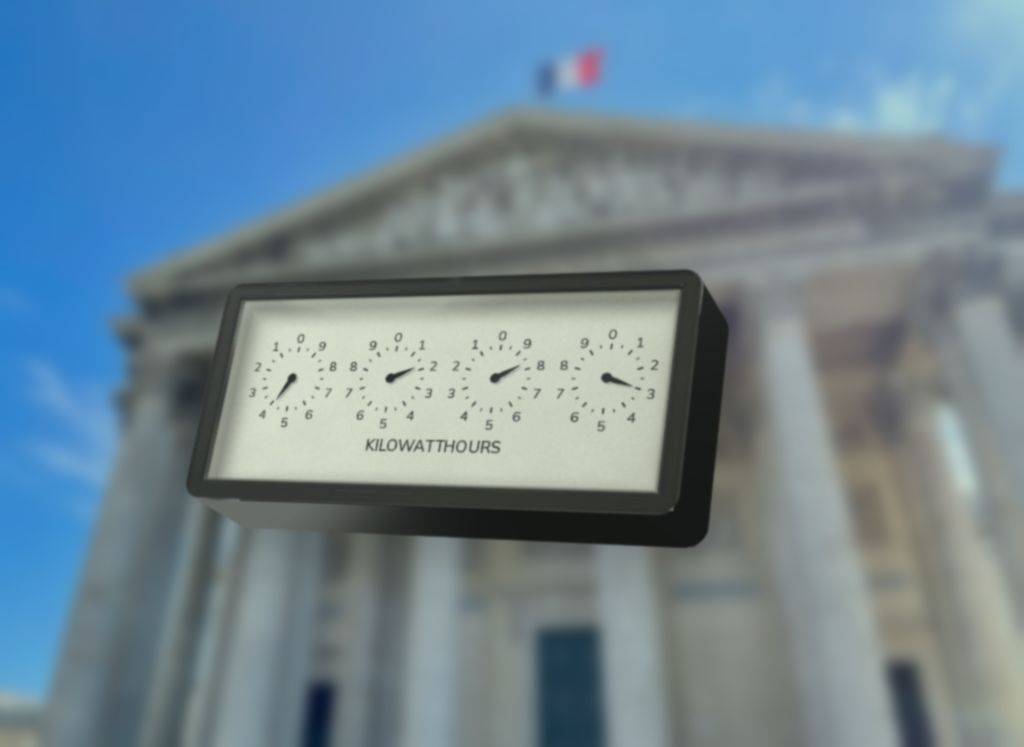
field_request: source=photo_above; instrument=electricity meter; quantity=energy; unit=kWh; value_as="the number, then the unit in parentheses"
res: 4183 (kWh)
